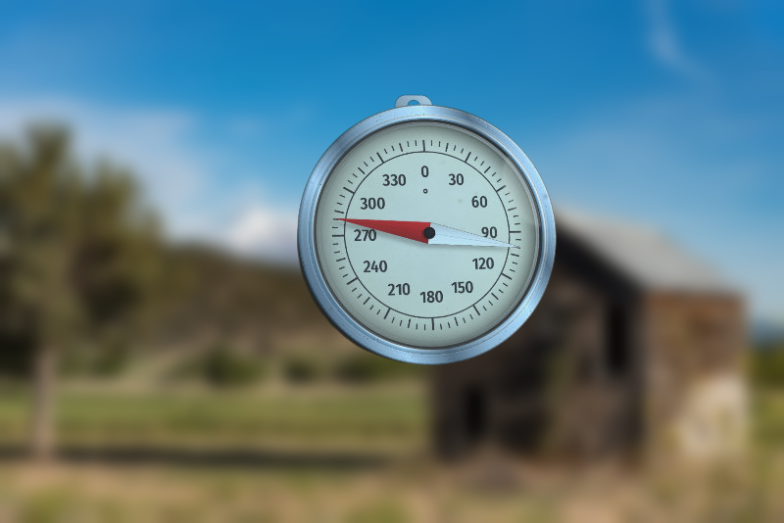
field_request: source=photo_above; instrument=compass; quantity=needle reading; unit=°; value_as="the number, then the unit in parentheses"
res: 280 (°)
